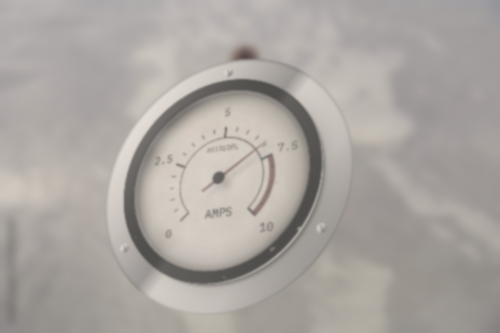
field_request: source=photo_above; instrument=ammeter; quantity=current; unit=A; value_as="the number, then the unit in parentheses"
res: 7 (A)
